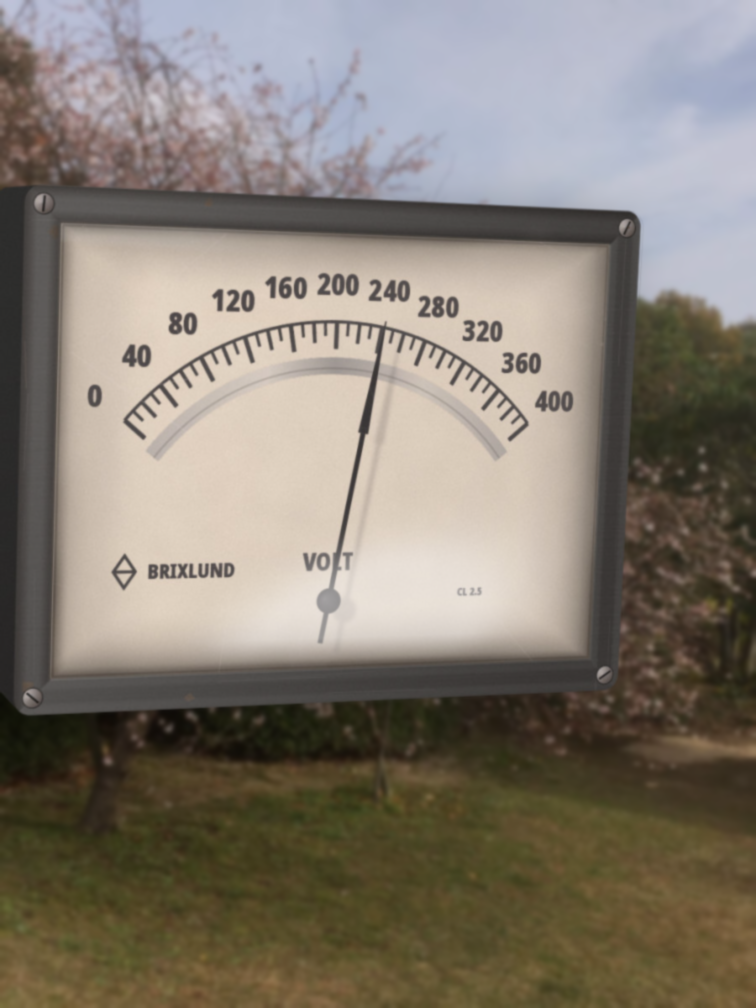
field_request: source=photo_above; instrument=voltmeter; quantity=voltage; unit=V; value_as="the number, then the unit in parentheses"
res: 240 (V)
